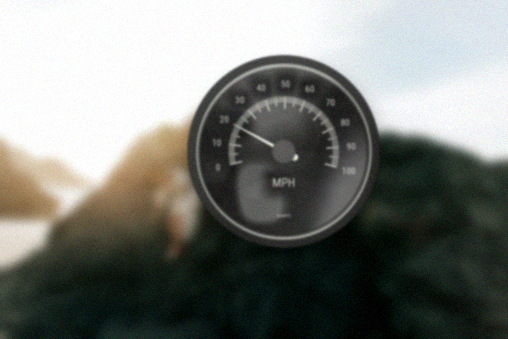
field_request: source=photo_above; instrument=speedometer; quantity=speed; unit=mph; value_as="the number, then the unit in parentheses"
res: 20 (mph)
